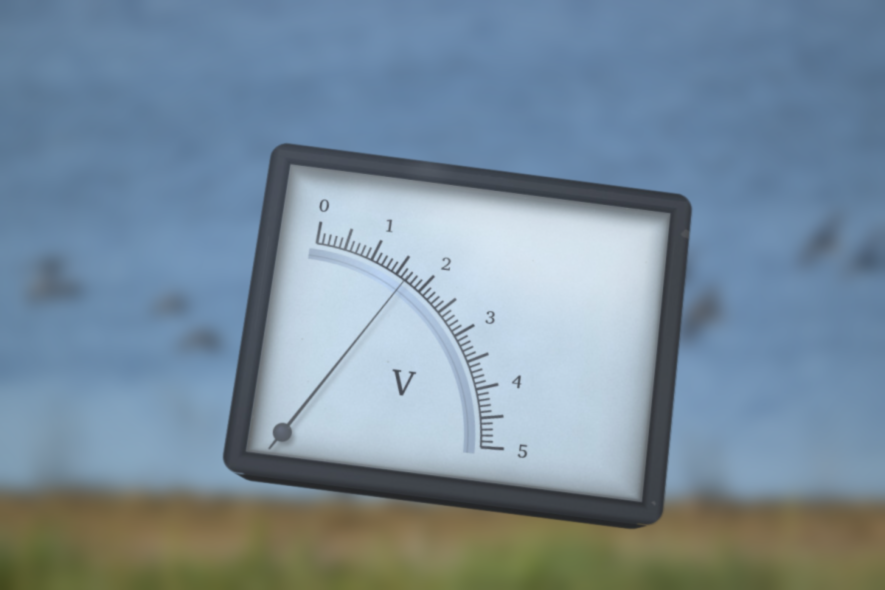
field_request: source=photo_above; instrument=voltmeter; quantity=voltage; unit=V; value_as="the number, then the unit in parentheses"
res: 1.7 (V)
